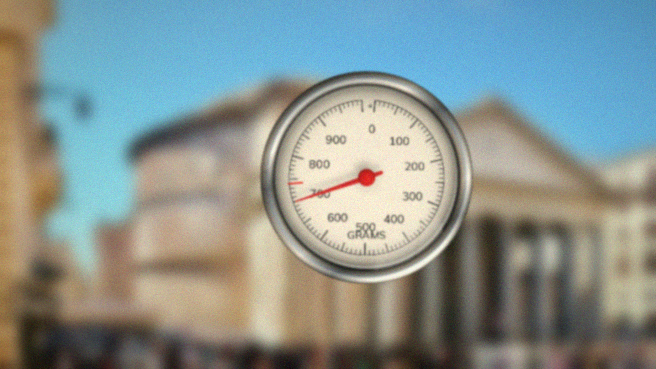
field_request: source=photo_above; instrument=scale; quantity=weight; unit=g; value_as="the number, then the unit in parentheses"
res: 700 (g)
